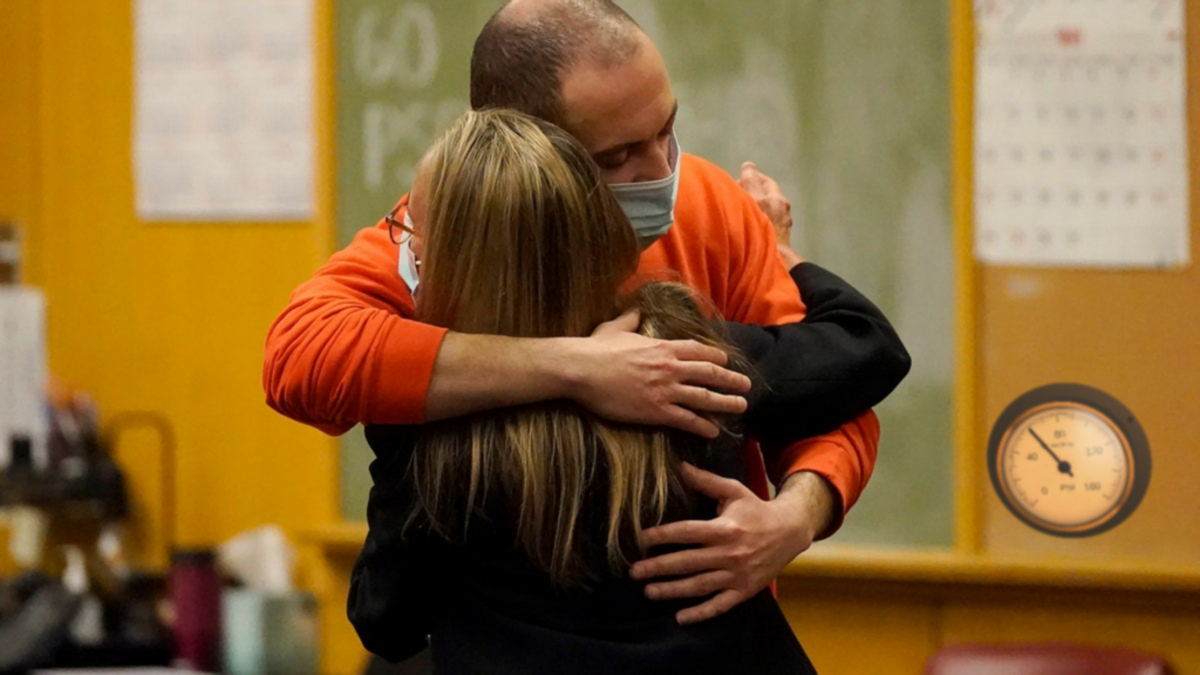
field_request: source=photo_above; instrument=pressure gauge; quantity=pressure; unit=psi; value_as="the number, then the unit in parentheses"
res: 60 (psi)
